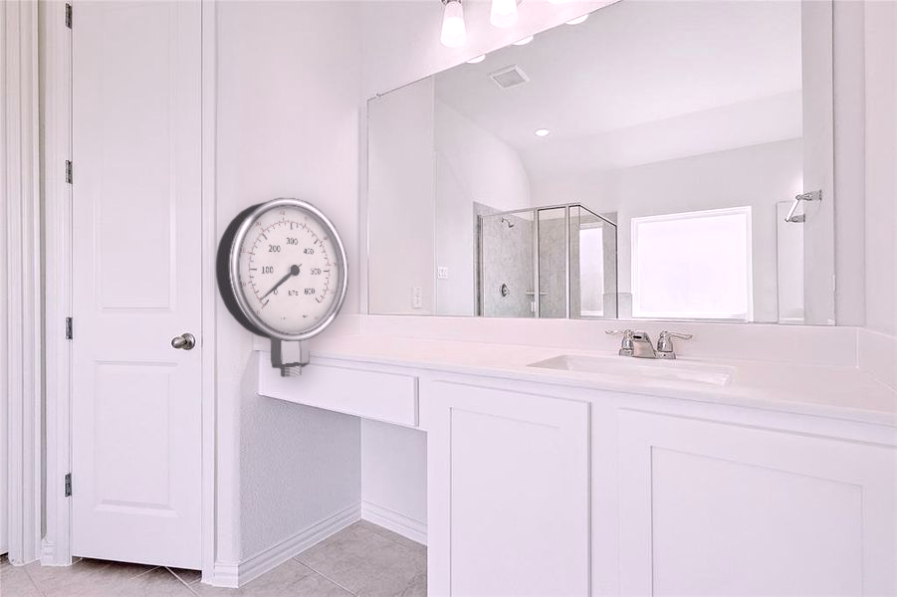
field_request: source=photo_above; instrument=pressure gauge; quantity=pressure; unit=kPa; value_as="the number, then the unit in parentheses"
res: 20 (kPa)
